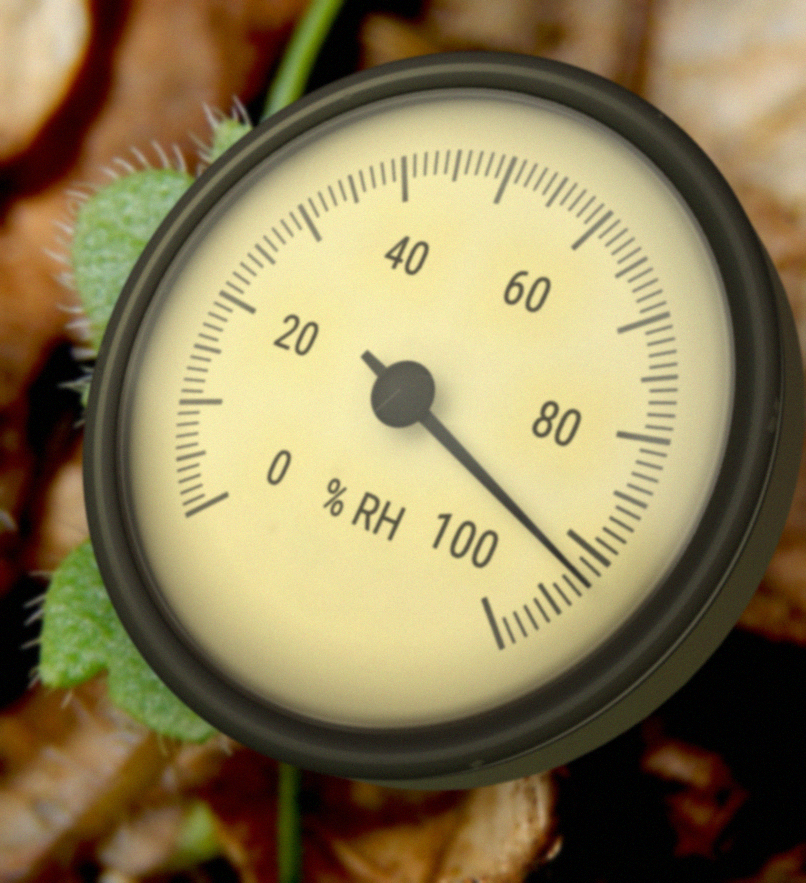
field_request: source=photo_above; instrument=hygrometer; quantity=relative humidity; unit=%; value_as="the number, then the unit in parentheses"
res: 92 (%)
